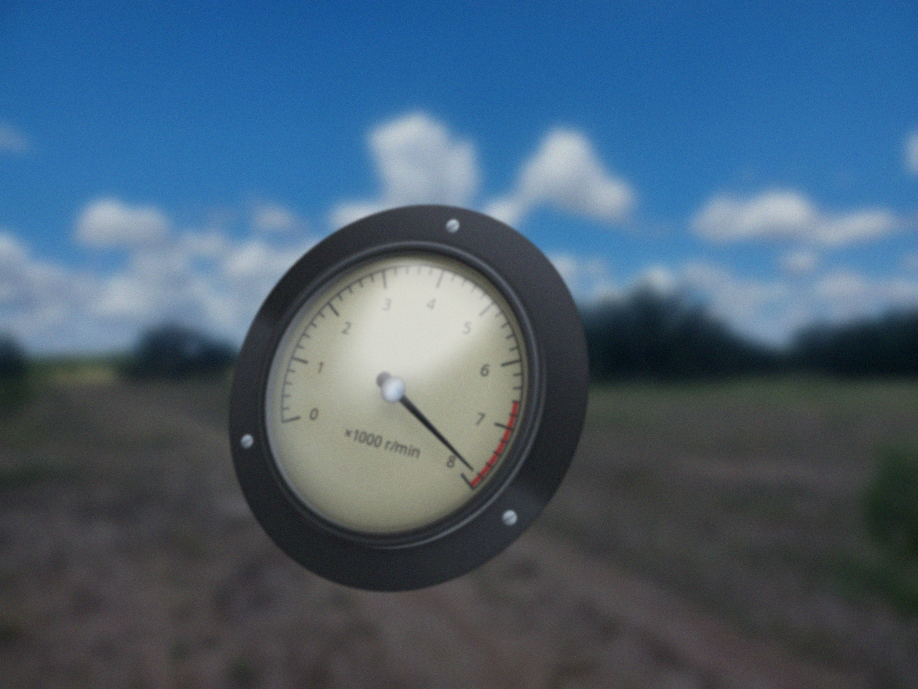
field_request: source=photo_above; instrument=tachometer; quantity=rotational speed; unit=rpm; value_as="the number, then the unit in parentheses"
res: 7800 (rpm)
